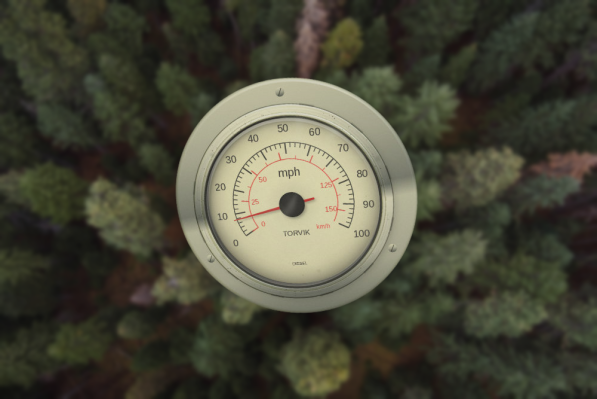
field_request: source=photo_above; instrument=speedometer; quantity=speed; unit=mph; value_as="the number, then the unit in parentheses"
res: 8 (mph)
